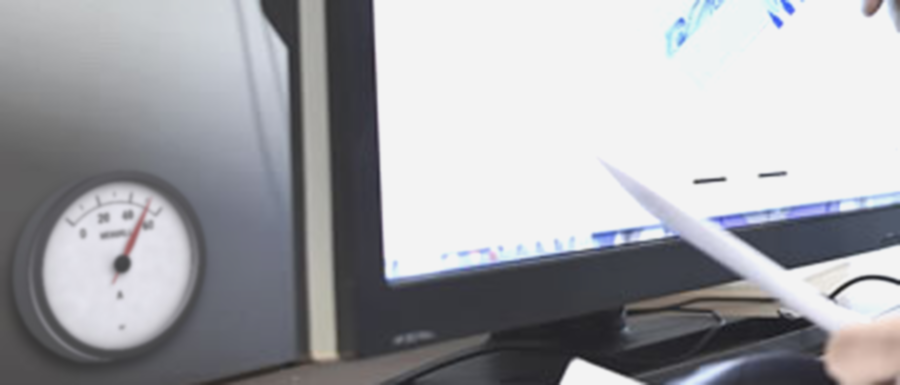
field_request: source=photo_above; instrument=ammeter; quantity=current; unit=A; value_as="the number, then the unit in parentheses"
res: 50 (A)
